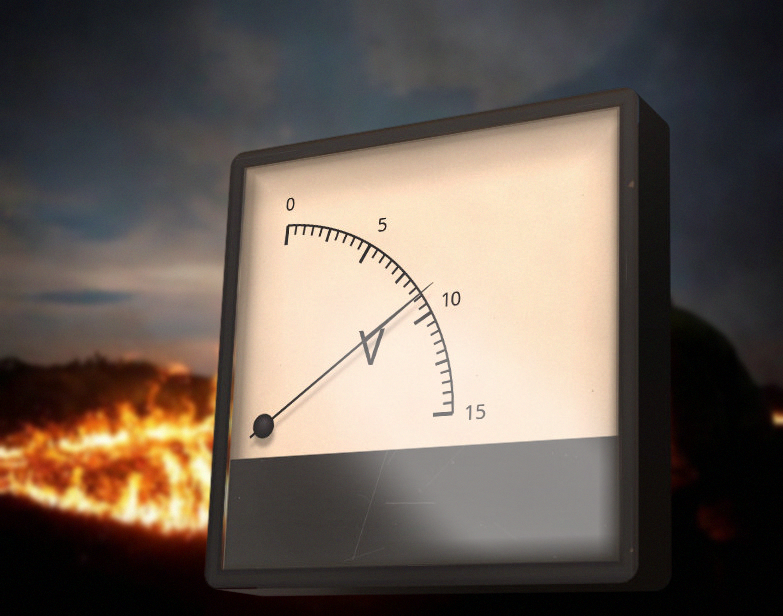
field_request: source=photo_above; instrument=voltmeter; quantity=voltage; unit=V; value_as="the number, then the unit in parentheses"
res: 9 (V)
